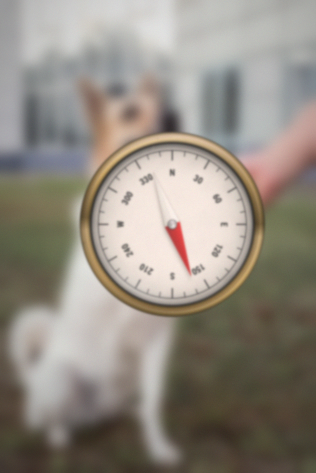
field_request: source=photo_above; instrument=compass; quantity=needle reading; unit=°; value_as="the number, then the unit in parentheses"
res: 160 (°)
